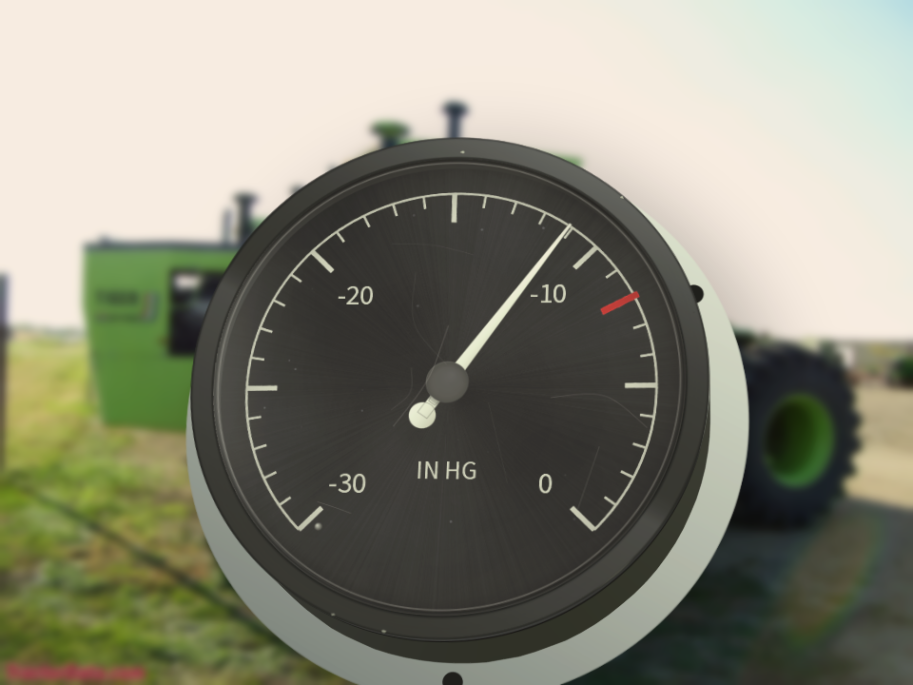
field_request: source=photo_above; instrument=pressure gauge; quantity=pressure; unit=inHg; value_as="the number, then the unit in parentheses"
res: -11 (inHg)
